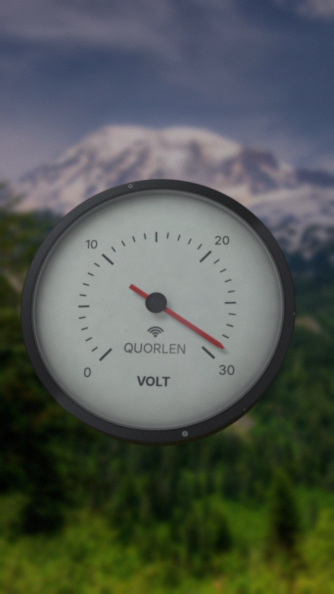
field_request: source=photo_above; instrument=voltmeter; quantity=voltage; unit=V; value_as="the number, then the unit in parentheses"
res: 29 (V)
